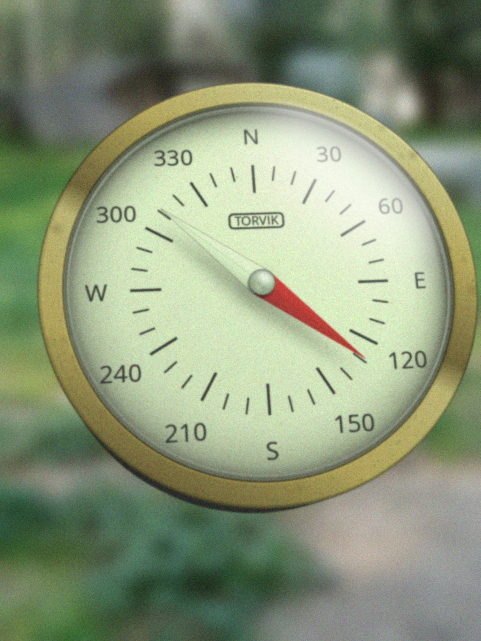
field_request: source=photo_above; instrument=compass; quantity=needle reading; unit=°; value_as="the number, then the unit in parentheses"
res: 130 (°)
